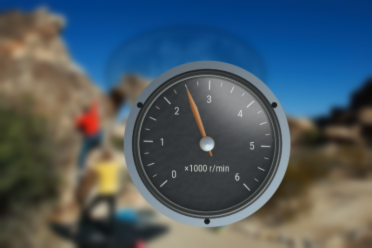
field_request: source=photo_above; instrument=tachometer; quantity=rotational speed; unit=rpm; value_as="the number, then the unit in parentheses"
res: 2500 (rpm)
